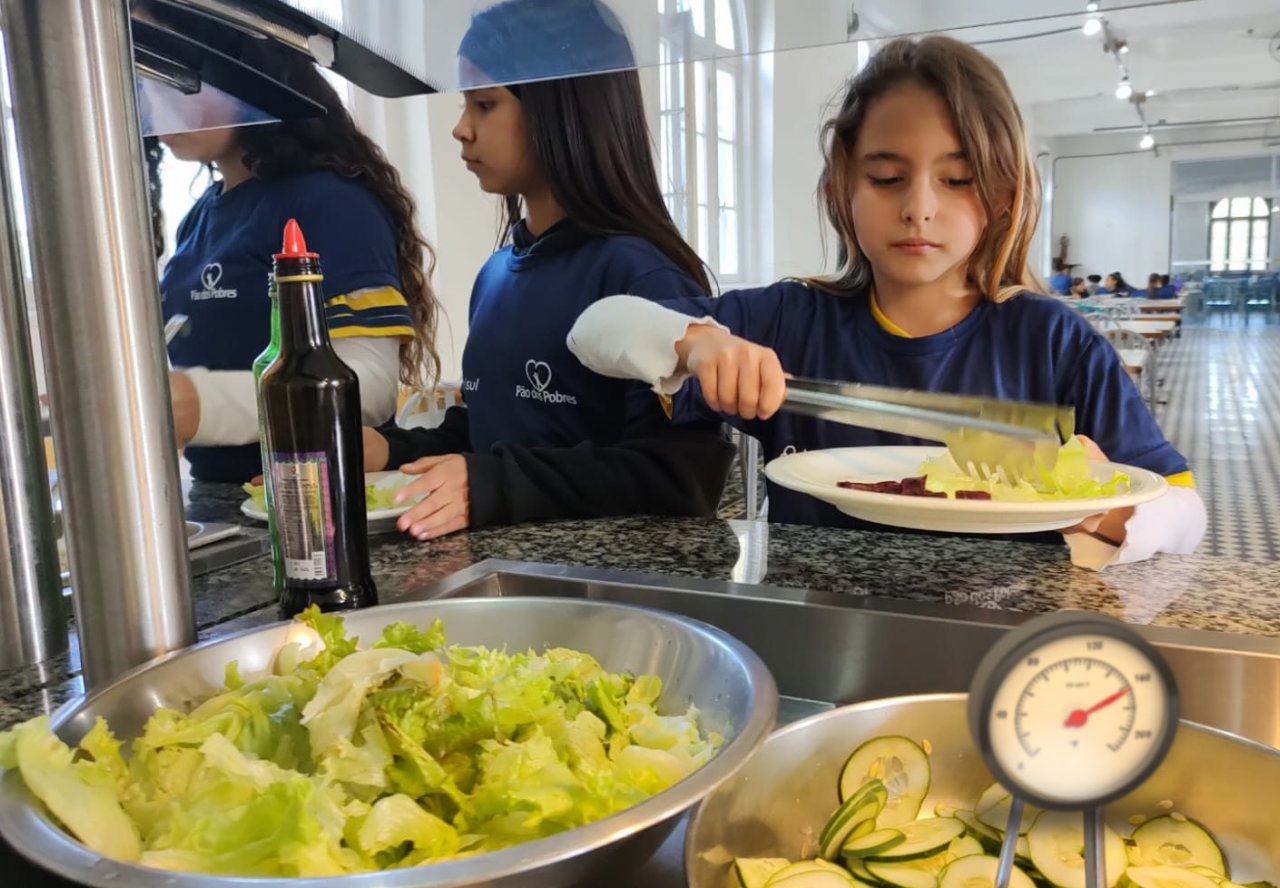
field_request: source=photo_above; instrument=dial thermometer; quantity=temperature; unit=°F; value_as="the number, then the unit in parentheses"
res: 160 (°F)
